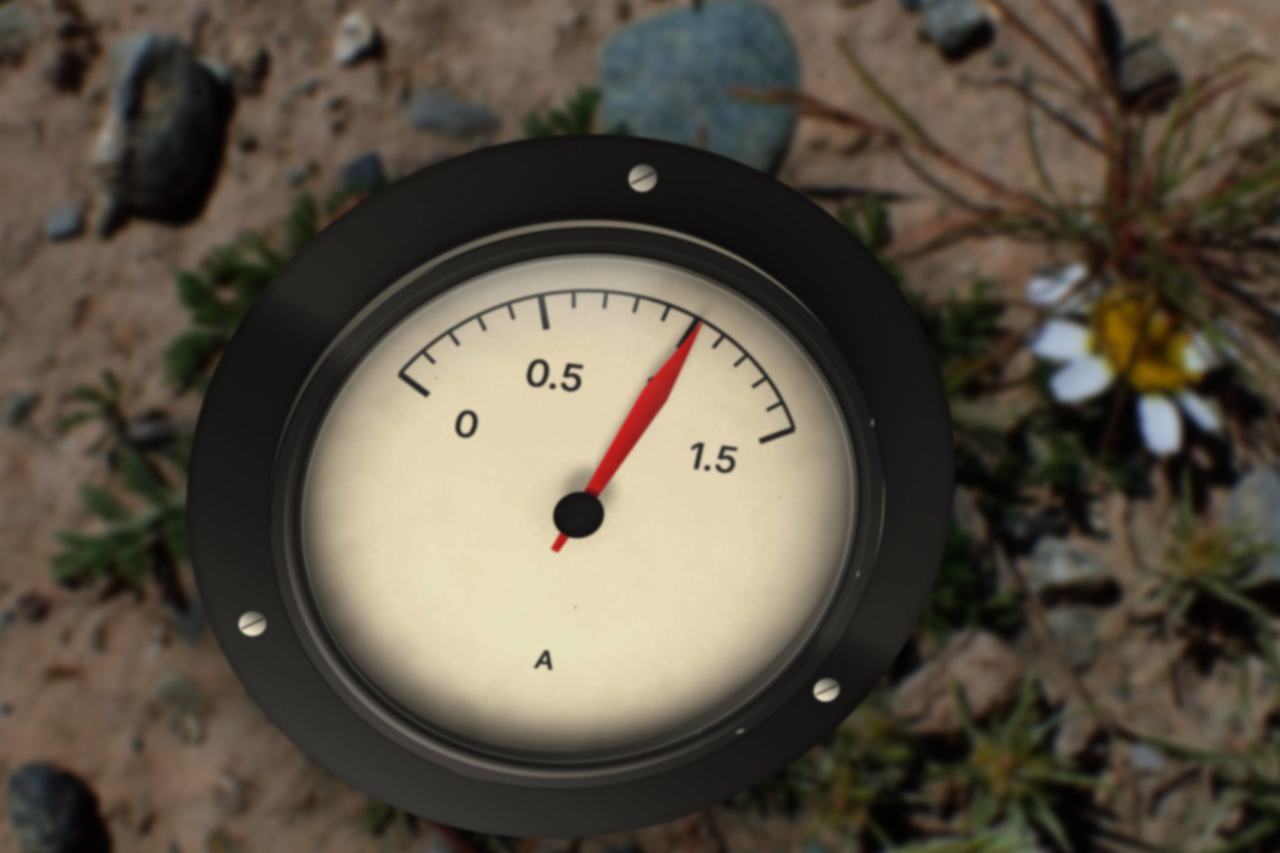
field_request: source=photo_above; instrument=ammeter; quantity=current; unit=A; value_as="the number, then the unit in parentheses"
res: 1 (A)
